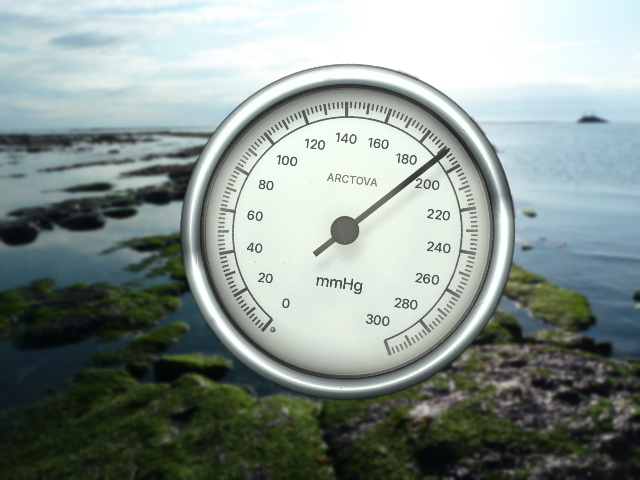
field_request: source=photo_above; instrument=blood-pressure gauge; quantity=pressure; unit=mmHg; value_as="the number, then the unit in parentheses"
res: 192 (mmHg)
